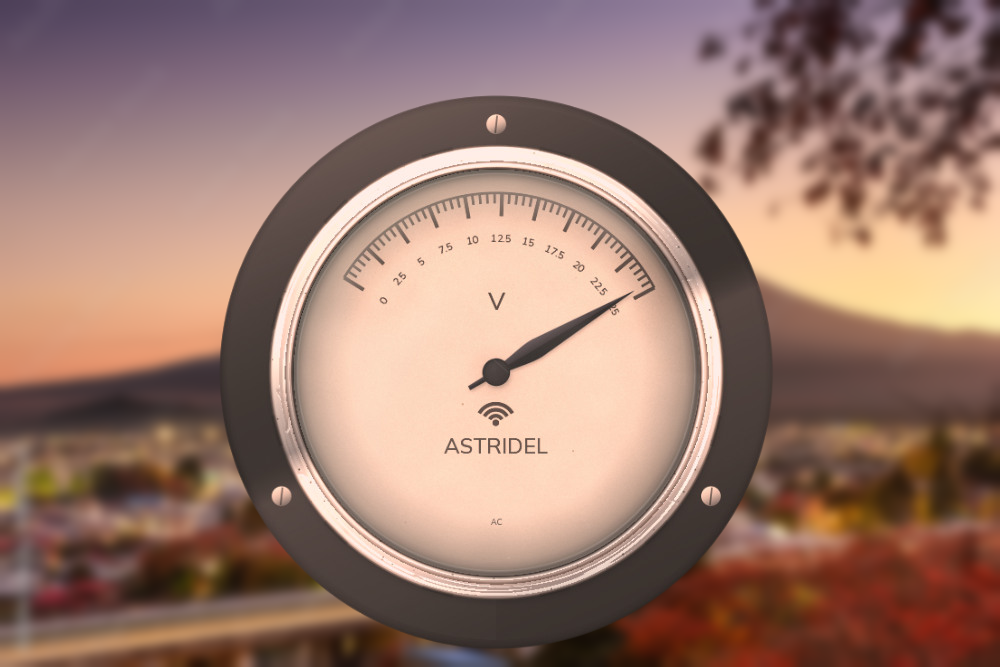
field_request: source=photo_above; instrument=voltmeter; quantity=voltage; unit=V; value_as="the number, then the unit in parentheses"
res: 24.5 (V)
